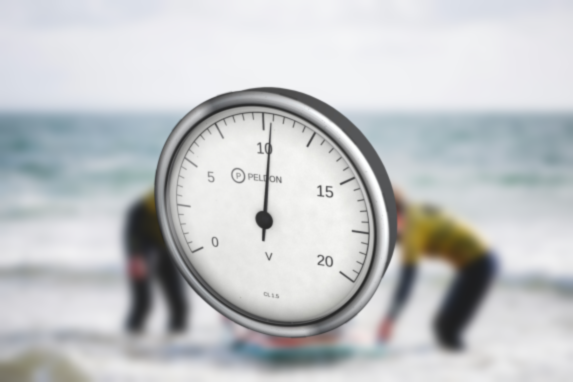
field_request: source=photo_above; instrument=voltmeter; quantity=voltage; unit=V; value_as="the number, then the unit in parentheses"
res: 10.5 (V)
